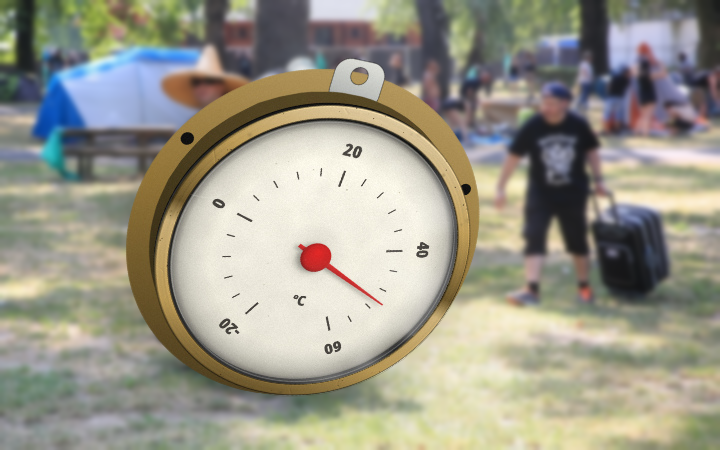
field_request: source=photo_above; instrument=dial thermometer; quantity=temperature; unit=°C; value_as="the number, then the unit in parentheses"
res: 50 (°C)
